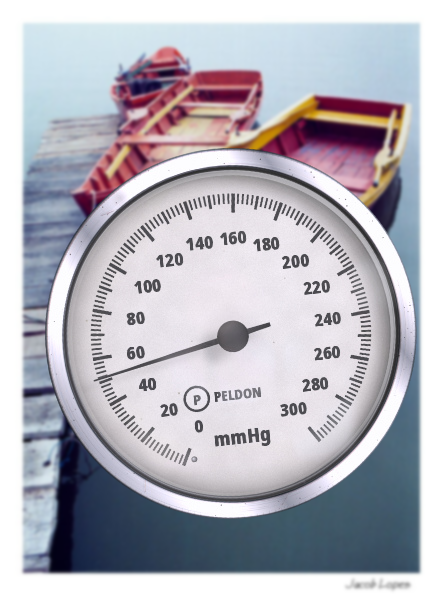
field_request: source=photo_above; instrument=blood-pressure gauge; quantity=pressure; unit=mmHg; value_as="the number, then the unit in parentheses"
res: 52 (mmHg)
